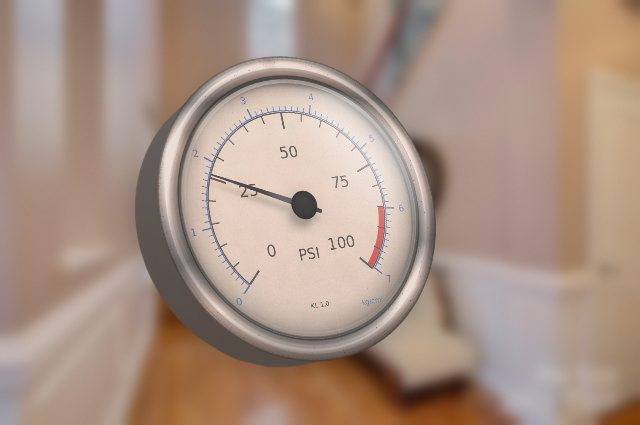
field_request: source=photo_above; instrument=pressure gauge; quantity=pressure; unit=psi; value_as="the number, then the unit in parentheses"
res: 25 (psi)
